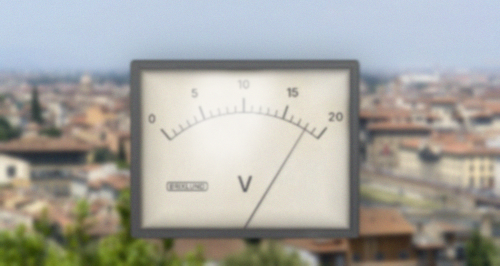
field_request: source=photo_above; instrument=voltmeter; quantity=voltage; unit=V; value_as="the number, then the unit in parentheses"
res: 18 (V)
